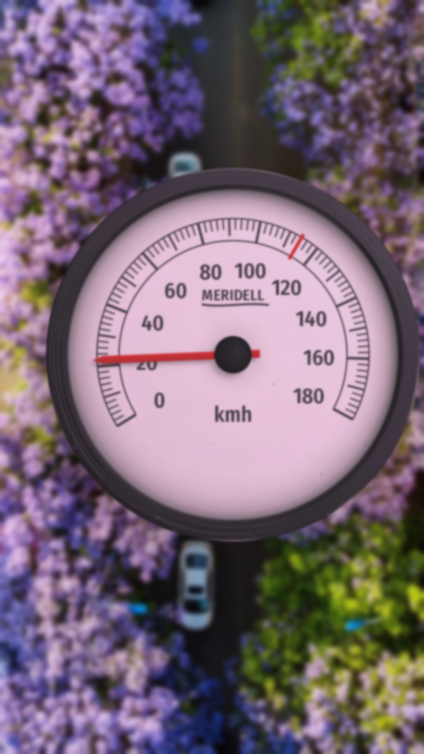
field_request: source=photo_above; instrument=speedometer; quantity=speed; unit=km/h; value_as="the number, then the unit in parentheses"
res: 22 (km/h)
